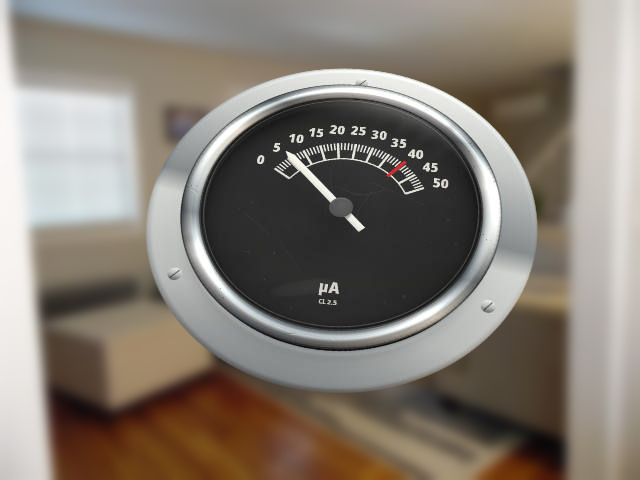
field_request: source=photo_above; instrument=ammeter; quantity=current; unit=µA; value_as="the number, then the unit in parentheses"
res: 5 (µA)
